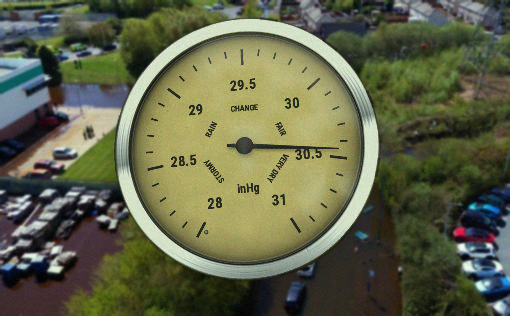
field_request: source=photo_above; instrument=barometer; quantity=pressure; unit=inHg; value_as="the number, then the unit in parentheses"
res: 30.45 (inHg)
